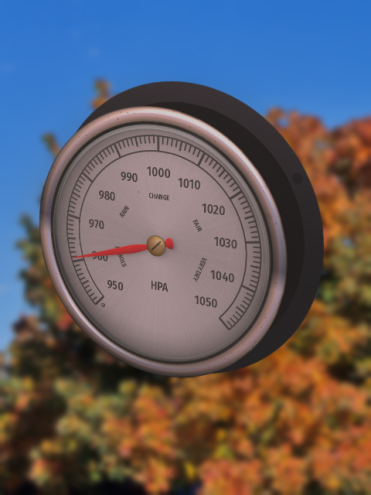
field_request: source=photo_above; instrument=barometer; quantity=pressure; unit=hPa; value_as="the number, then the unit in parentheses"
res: 961 (hPa)
